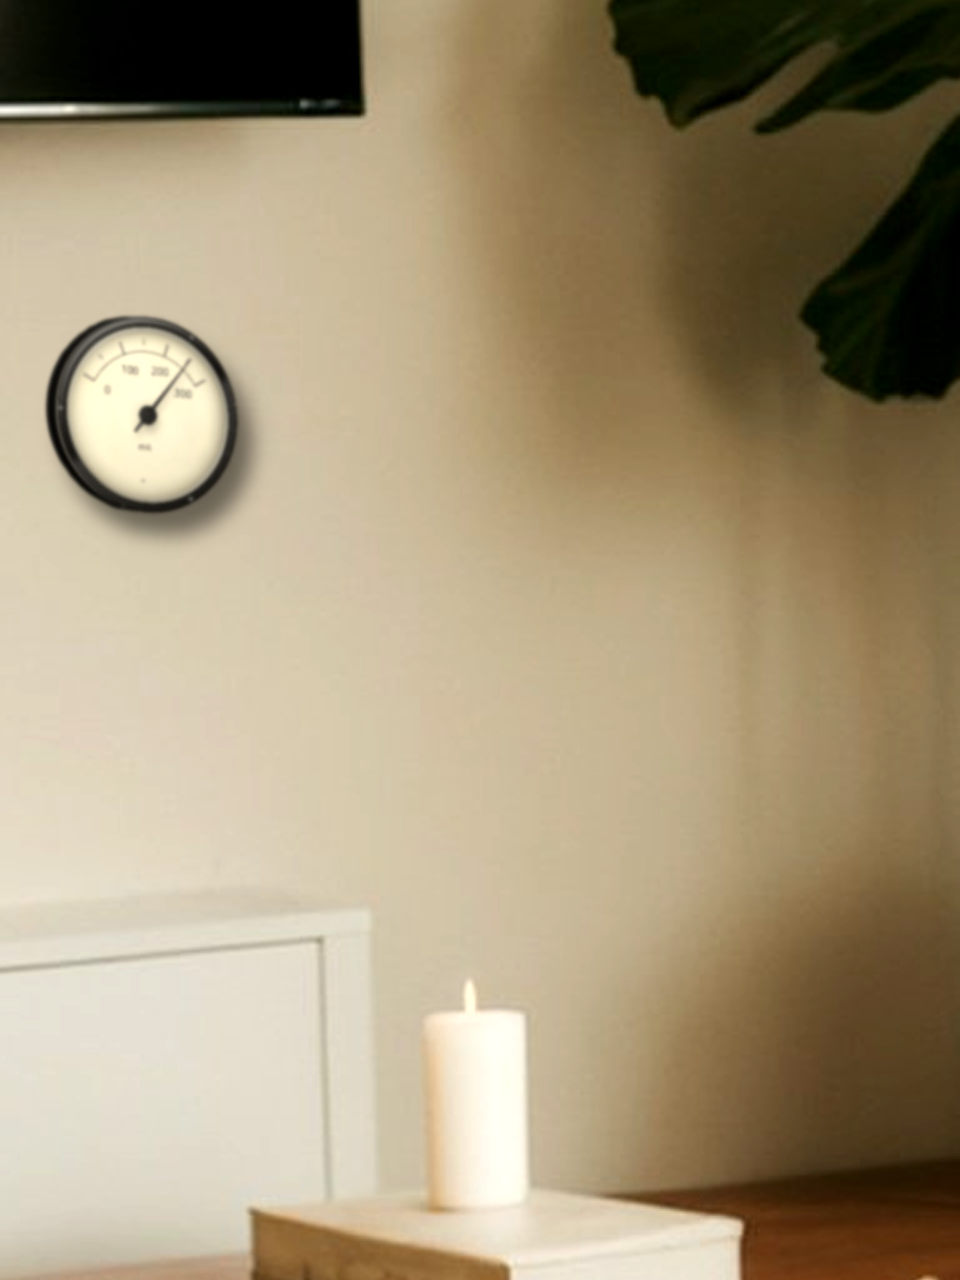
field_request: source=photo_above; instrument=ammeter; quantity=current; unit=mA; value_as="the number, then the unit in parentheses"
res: 250 (mA)
